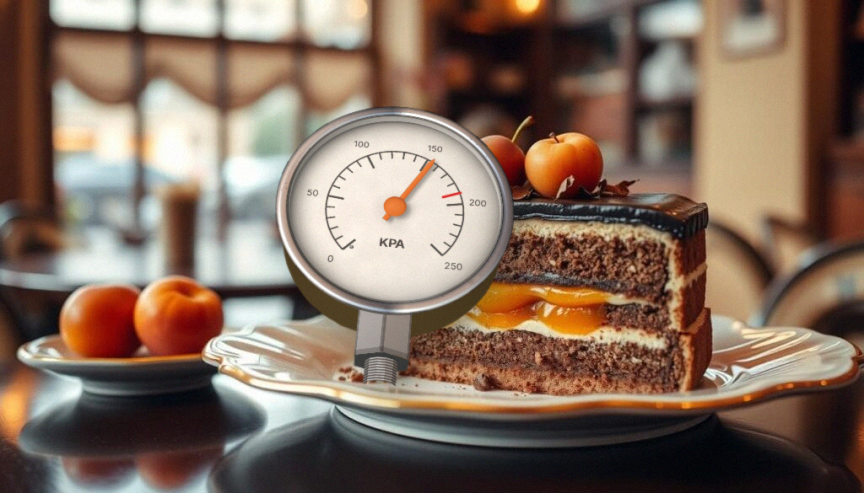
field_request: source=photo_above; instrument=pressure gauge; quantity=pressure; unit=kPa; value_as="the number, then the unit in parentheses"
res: 155 (kPa)
